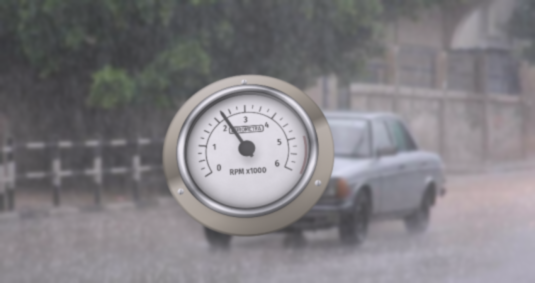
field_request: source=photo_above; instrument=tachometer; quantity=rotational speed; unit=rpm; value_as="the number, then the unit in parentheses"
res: 2250 (rpm)
